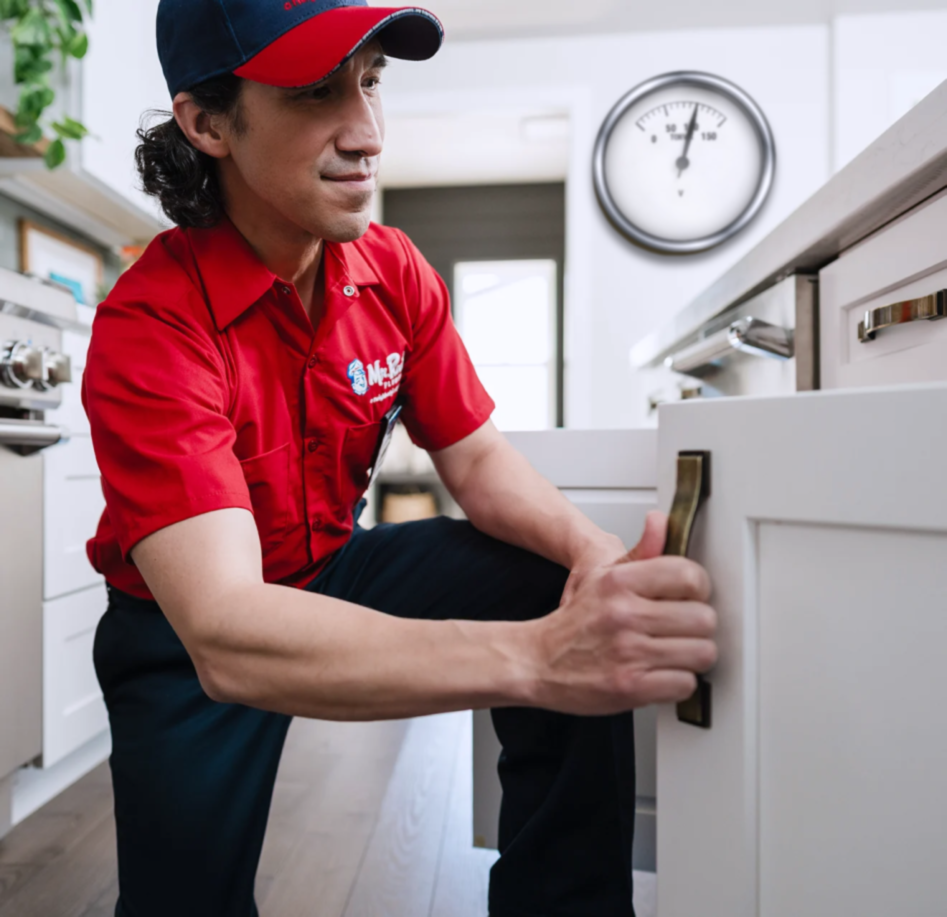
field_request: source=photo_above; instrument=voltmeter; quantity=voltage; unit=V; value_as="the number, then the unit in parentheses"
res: 100 (V)
